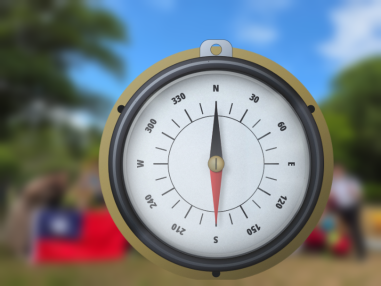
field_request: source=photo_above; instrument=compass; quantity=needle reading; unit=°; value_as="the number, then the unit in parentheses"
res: 180 (°)
